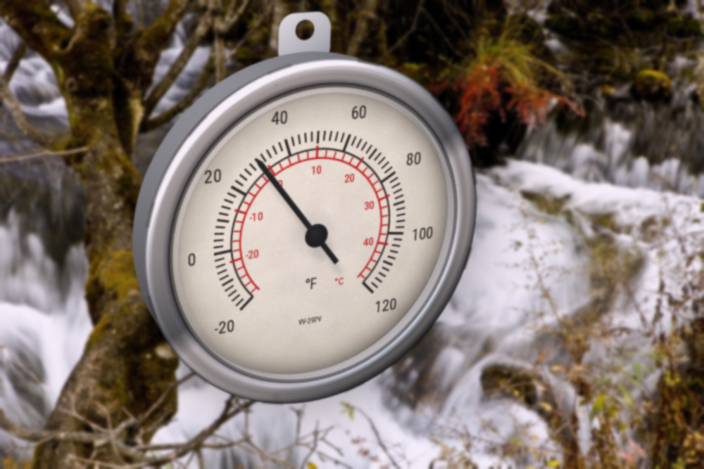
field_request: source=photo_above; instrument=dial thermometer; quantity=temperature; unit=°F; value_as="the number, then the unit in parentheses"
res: 30 (°F)
